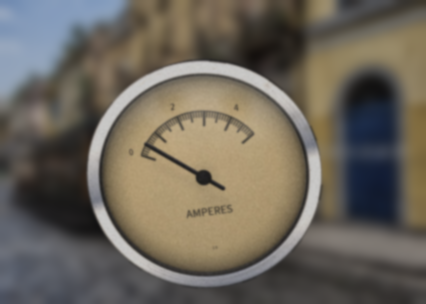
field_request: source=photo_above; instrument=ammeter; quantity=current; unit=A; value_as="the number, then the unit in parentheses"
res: 0.5 (A)
